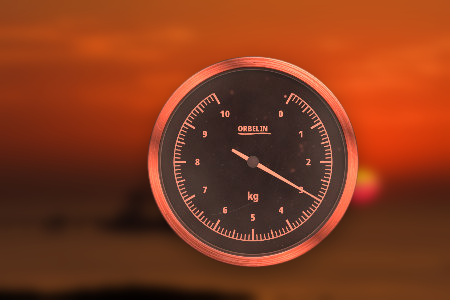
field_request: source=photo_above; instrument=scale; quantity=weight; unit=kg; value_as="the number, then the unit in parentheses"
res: 3 (kg)
